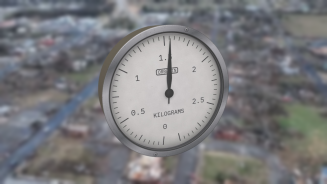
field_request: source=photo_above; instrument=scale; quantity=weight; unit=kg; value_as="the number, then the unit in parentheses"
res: 1.55 (kg)
